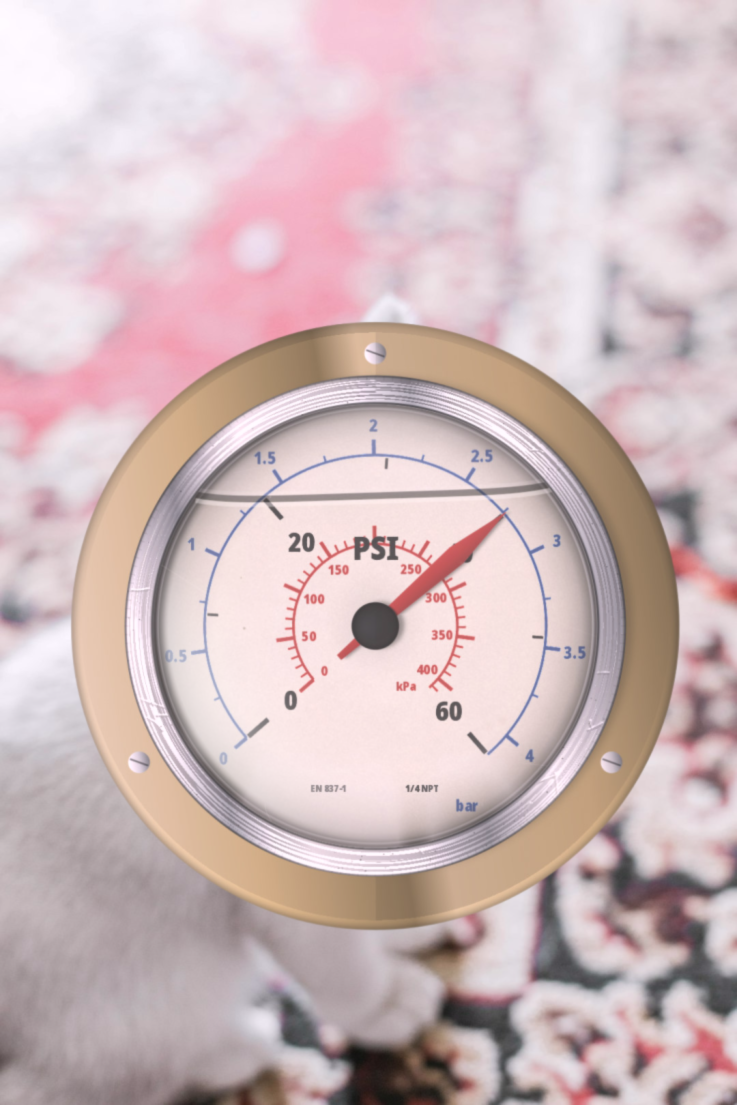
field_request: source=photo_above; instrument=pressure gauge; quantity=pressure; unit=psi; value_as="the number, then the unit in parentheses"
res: 40 (psi)
